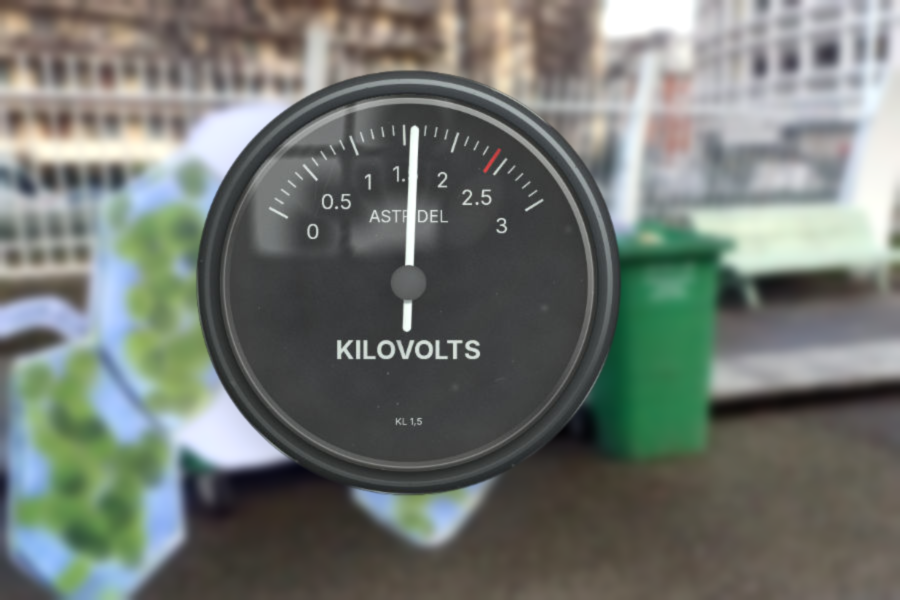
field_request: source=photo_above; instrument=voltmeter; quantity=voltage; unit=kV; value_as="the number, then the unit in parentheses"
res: 1.6 (kV)
